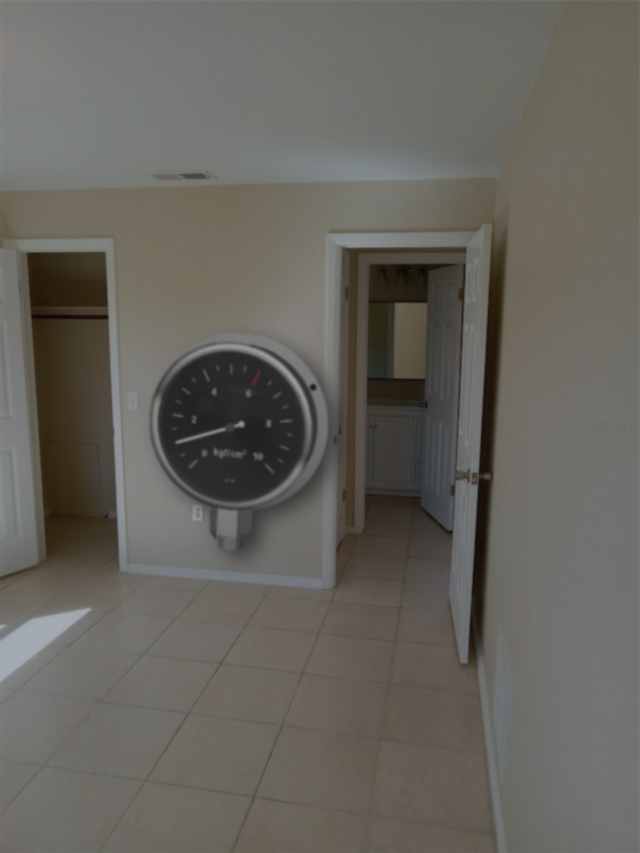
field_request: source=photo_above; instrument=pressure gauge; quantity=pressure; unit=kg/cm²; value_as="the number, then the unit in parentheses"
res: 1 (kg/cm²)
